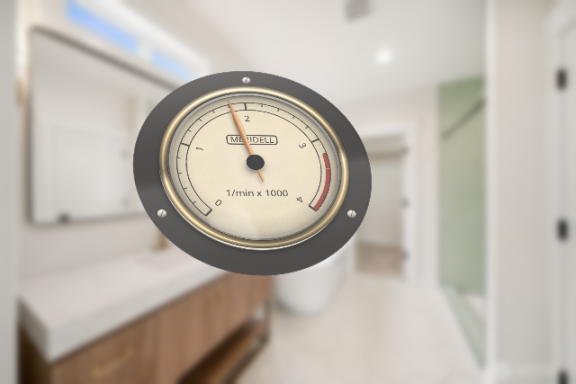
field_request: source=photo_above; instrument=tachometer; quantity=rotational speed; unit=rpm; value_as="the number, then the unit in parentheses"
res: 1800 (rpm)
